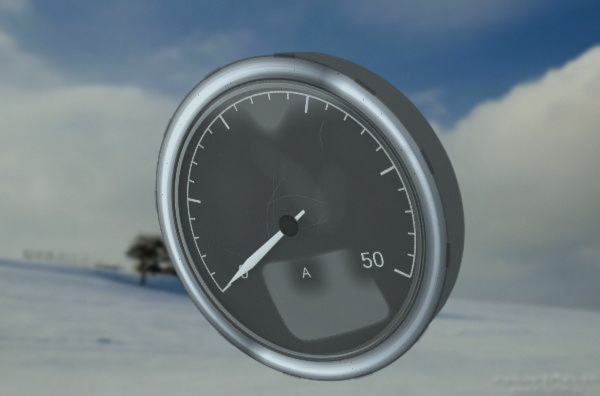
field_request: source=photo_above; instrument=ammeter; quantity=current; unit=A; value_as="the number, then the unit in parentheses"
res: 0 (A)
